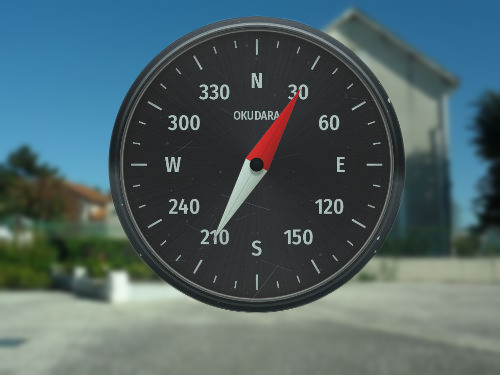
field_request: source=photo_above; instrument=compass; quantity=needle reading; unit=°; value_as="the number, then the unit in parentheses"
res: 30 (°)
